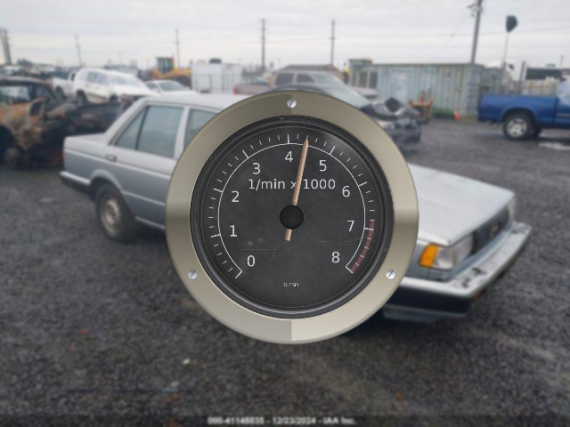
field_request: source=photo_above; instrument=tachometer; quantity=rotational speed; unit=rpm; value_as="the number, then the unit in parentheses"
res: 4400 (rpm)
